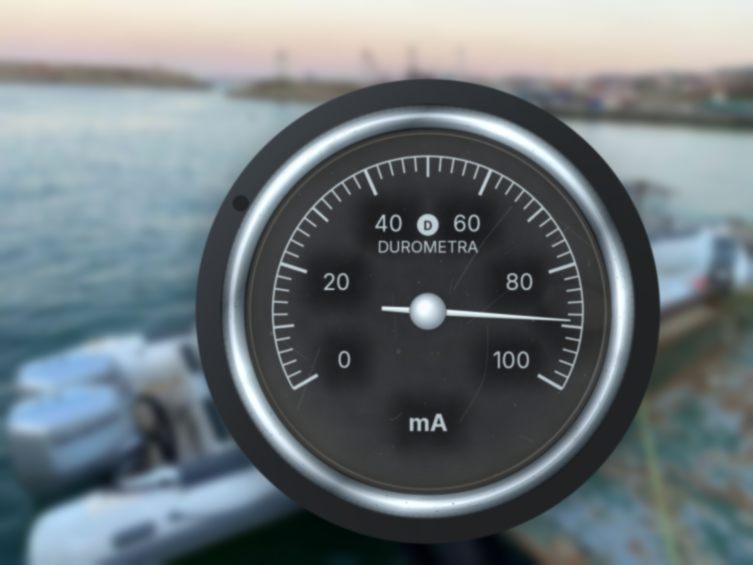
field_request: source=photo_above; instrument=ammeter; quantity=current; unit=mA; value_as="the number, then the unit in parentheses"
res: 89 (mA)
